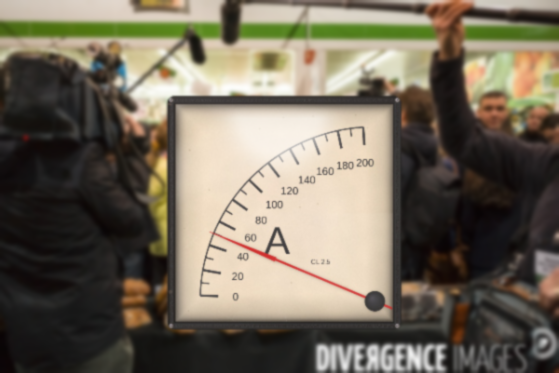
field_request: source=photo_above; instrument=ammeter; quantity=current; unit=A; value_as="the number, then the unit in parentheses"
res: 50 (A)
